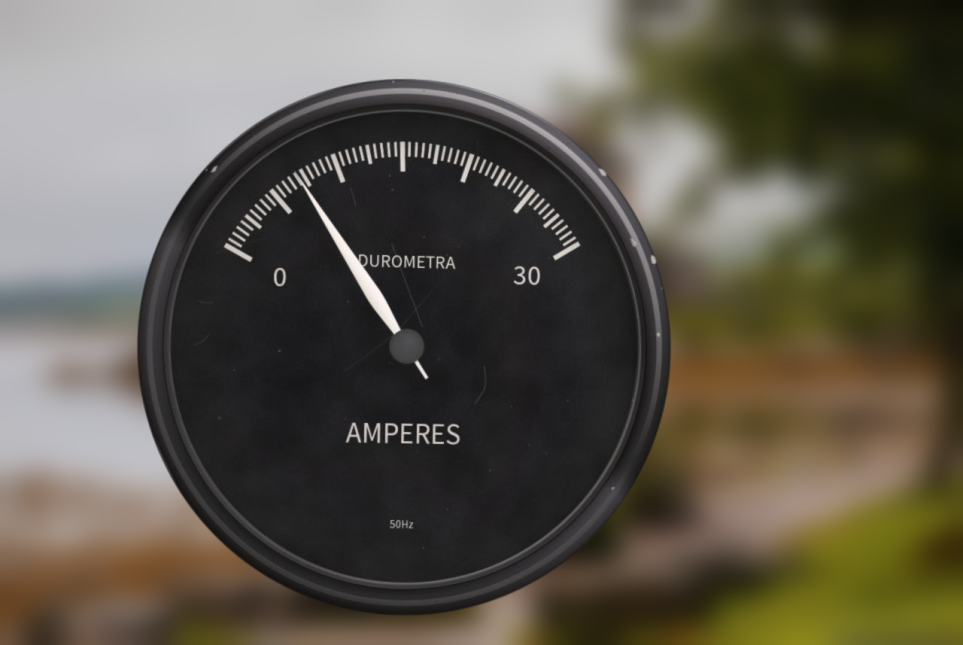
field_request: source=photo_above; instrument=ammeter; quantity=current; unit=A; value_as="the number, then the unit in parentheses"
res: 7 (A)
